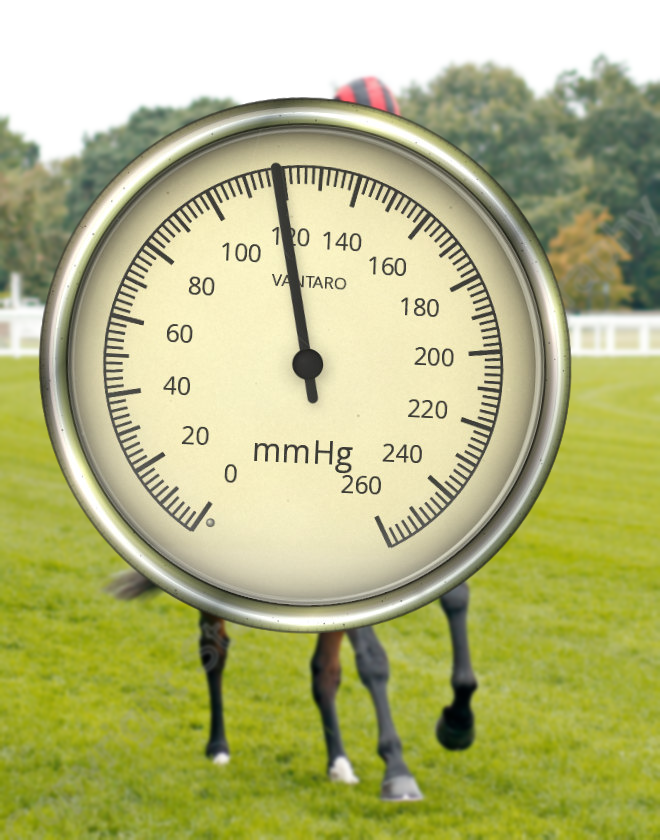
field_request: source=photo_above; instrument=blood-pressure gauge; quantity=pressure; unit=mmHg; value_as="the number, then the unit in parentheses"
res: 118 (mmHg)
